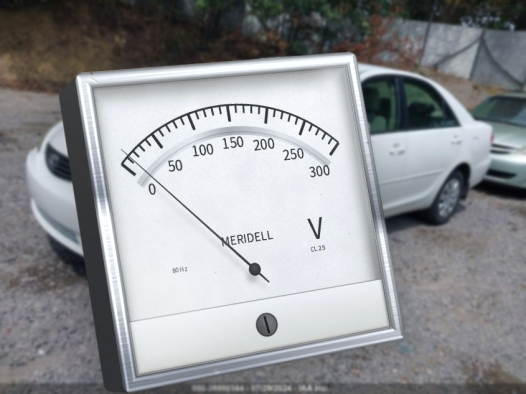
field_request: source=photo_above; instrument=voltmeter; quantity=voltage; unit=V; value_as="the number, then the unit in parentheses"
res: 10 (V)
